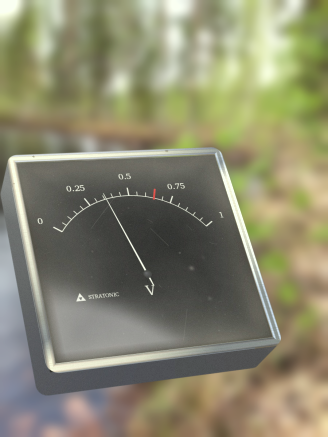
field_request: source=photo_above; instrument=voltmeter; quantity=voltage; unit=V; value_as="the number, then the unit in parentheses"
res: 0.35 (V)
